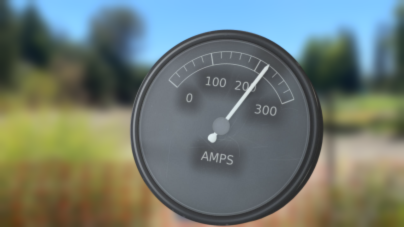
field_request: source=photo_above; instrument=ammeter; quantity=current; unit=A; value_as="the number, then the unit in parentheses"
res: 220 (A)
